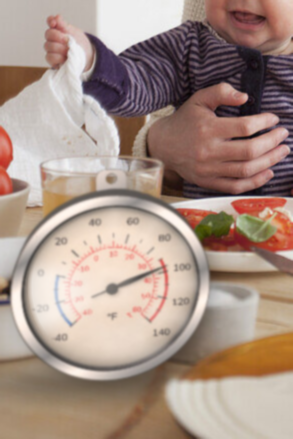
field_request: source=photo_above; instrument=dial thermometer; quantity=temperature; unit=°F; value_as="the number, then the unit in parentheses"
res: 95 (°F)
